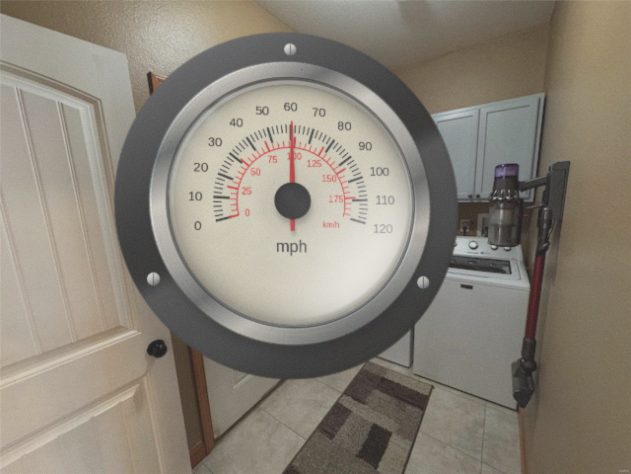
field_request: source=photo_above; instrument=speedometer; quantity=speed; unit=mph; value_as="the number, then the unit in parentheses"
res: 60 (mph)
